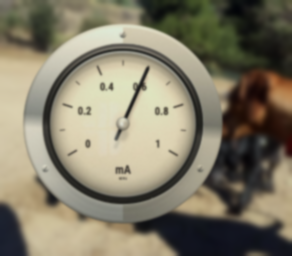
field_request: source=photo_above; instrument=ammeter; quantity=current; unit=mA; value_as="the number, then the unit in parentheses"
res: 0.6 (mA)
